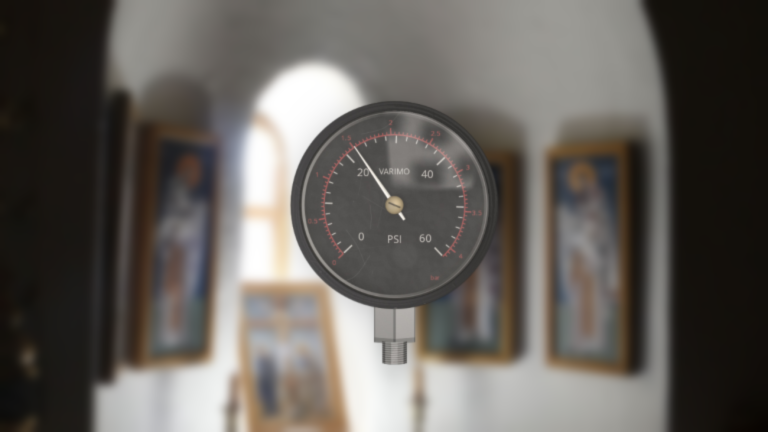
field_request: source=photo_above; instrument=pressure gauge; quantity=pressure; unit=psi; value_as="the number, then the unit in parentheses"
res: 22 (psi)
